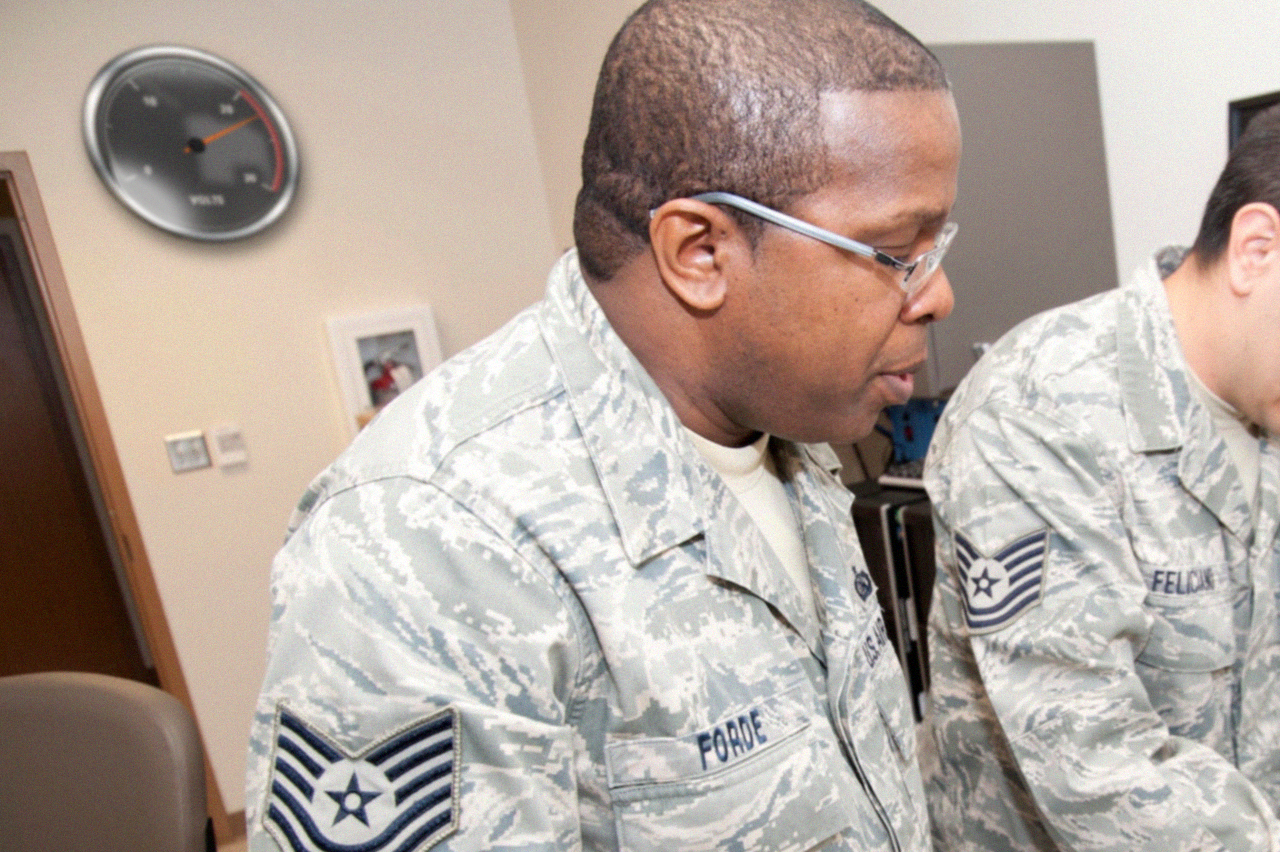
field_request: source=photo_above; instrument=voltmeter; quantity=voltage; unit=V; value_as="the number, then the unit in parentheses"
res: 22.5 (V)
